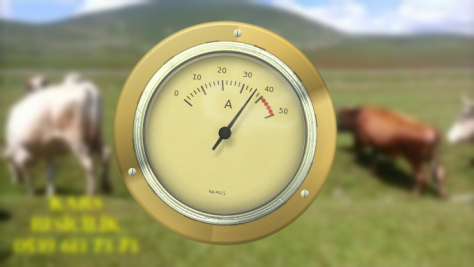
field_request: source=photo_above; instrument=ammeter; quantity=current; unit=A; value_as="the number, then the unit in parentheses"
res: 36 (A)
